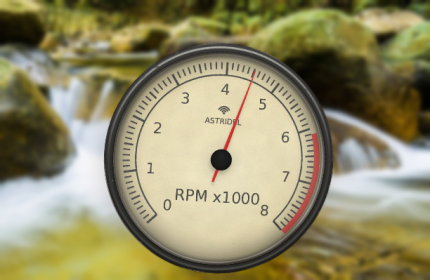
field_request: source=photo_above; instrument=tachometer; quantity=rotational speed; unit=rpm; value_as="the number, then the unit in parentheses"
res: 4500 (rpm)
